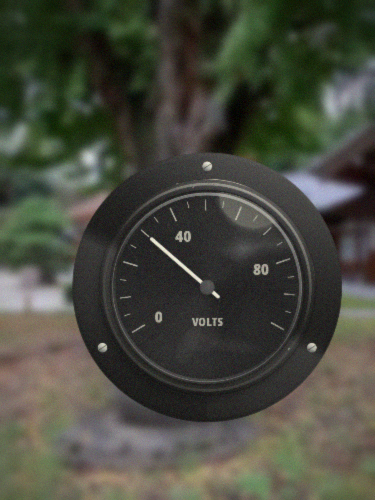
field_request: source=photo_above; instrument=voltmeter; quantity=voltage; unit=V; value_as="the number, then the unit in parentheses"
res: 30 (V)
